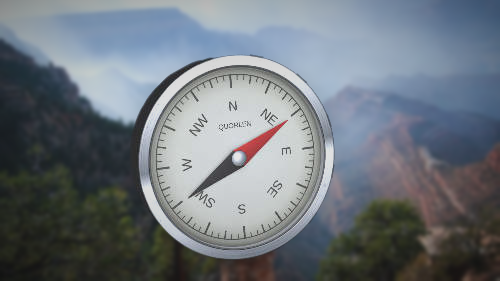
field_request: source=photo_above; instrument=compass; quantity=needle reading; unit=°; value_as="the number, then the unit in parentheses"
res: 60 (°)
